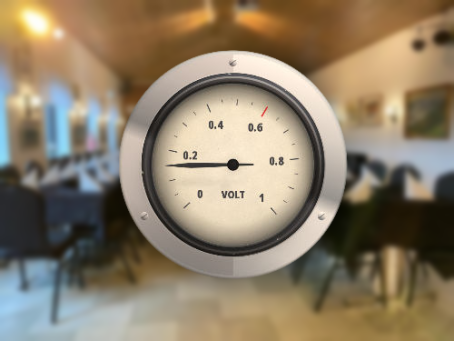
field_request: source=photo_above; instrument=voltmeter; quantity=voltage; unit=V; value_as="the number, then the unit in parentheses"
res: 0.15 (V)
